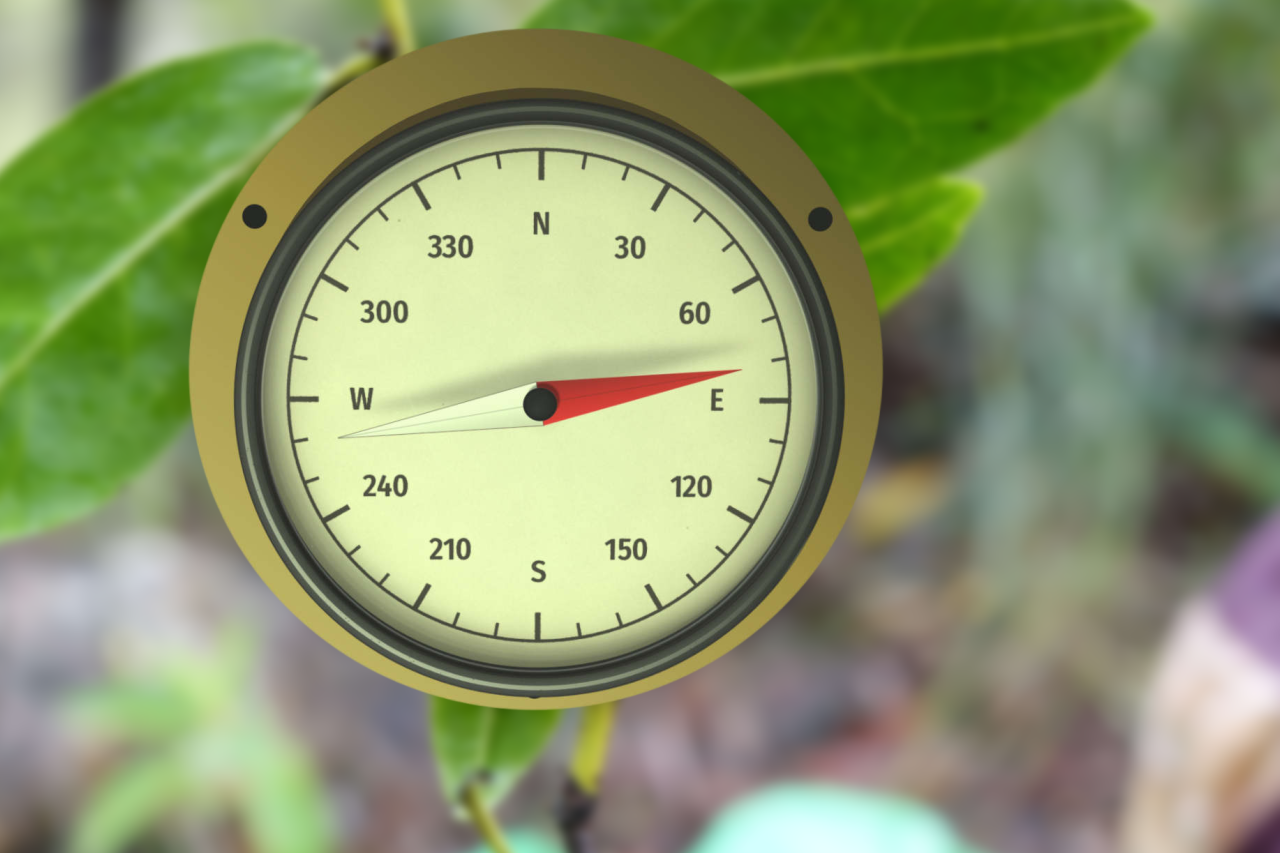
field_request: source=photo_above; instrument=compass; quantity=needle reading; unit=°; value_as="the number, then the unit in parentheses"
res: 80 (°)
